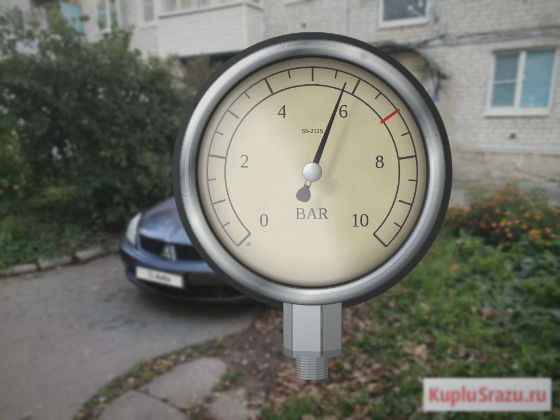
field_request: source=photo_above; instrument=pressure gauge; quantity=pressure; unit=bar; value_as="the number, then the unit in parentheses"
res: 5.75 (bar)
